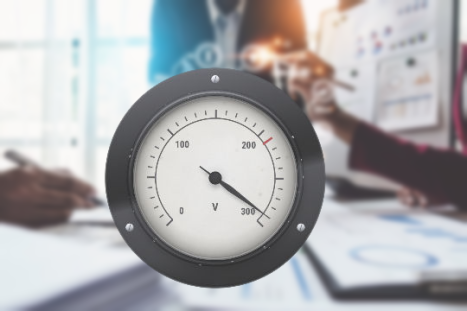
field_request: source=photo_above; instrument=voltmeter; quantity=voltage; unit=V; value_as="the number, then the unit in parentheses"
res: 290 (V)
